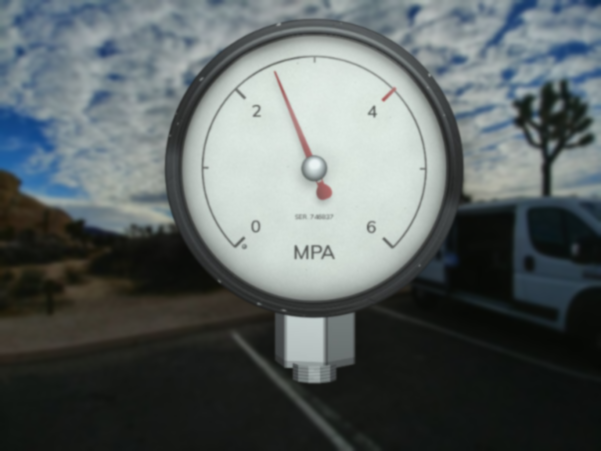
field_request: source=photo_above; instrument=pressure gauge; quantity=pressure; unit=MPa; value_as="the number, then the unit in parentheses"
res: 2.5 (MPa)
